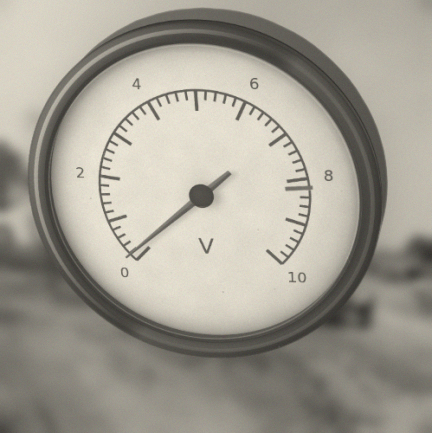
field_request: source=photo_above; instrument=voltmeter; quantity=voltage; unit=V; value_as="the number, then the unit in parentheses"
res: 0.2 (V)
